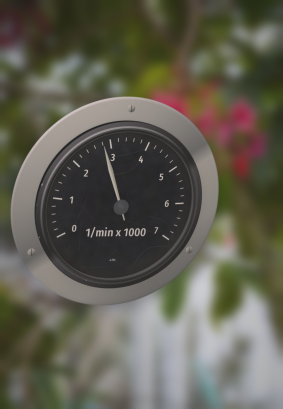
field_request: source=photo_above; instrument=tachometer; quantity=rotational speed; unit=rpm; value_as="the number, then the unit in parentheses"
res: 2800 (rpm)
